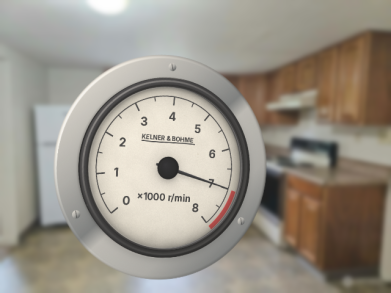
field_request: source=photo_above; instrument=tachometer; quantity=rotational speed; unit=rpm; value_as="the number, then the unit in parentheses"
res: 7000 (rpm)
